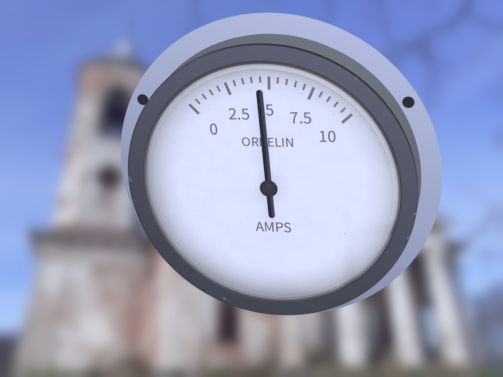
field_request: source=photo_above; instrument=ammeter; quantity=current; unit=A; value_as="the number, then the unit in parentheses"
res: 4.5 (A)
